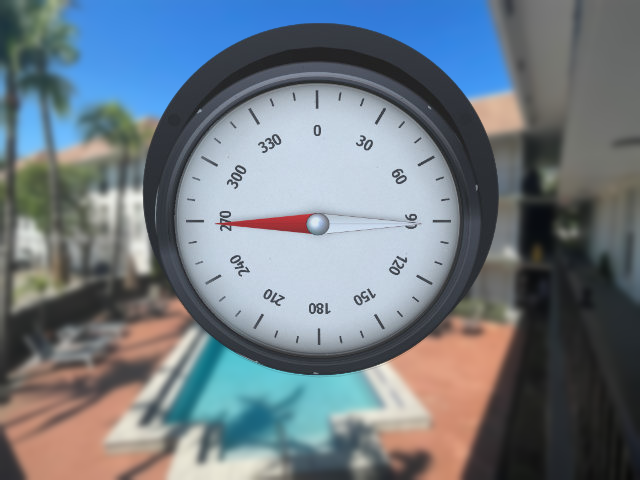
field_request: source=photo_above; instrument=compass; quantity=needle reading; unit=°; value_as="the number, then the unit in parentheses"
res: 270 (°)
